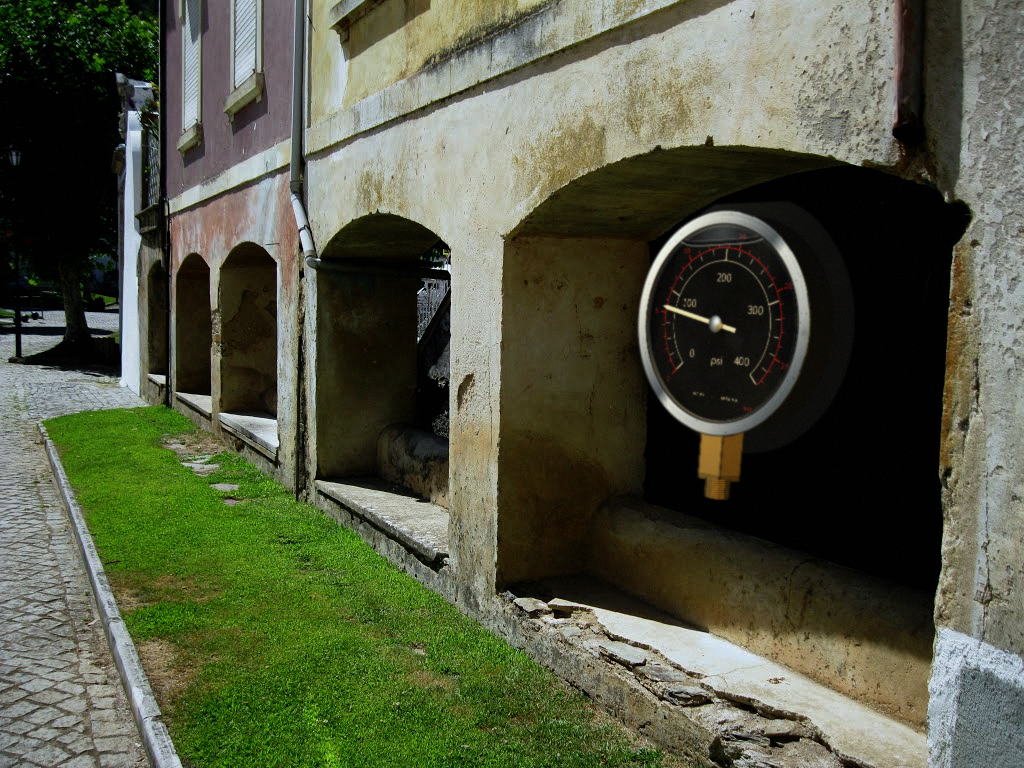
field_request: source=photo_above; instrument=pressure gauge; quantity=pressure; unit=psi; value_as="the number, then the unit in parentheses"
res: 80 (psi)
